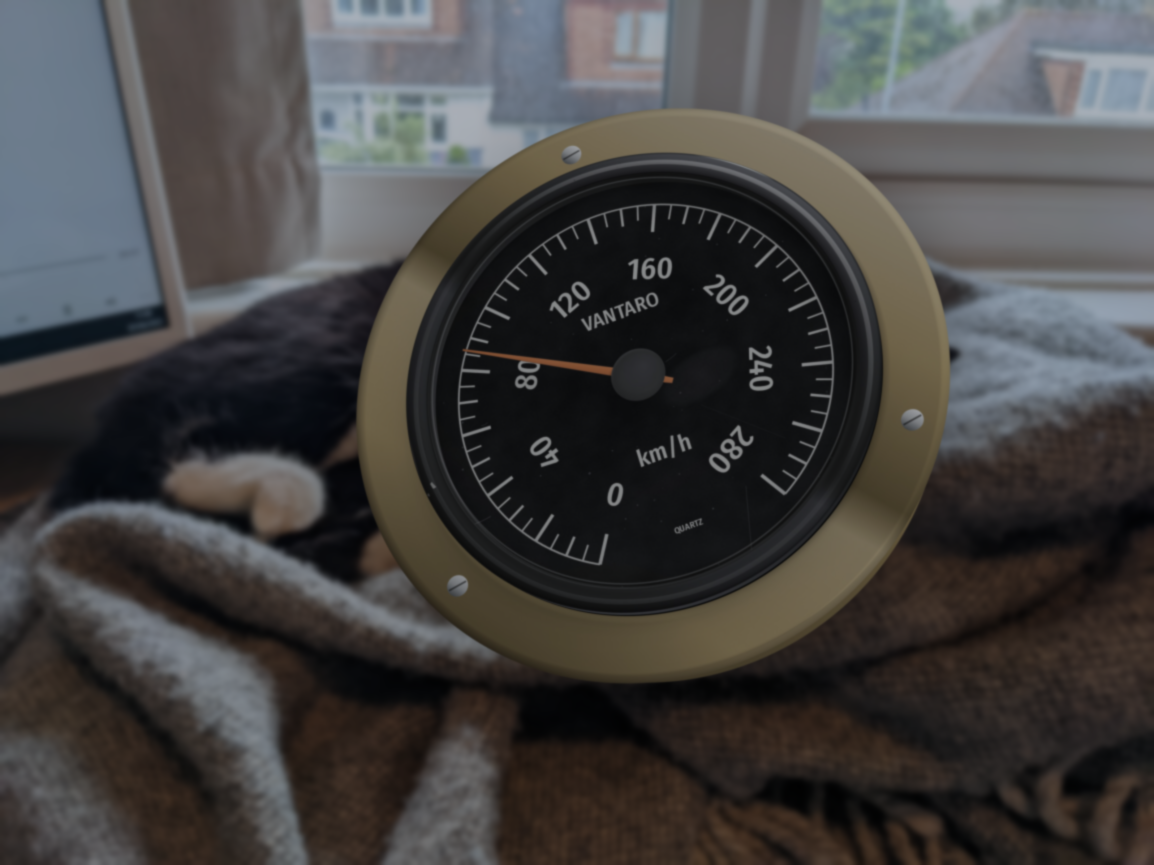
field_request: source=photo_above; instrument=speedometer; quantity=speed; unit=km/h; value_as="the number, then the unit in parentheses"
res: 85 (km/h)
